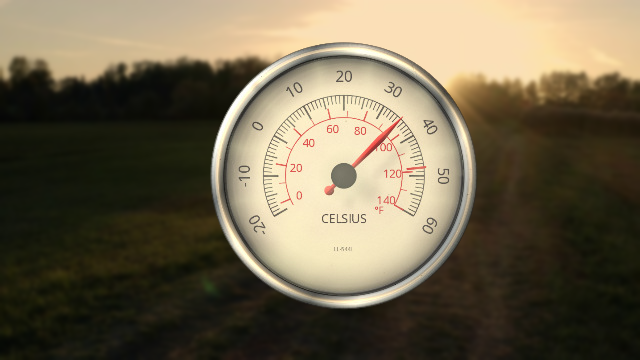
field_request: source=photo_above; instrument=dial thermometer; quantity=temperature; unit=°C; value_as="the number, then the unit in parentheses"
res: 35 (°C)
